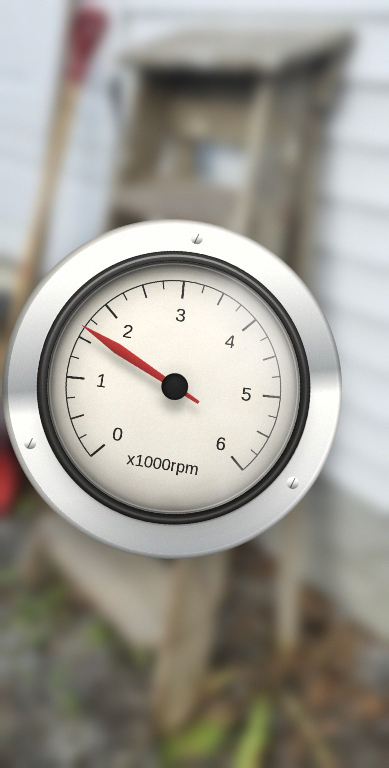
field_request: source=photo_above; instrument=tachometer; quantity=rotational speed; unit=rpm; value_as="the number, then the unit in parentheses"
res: 1625 (rpm)
